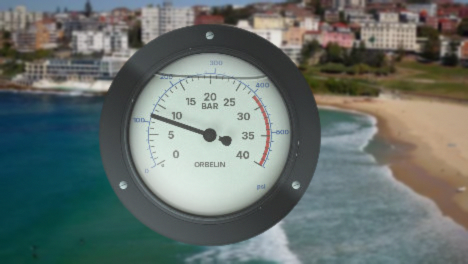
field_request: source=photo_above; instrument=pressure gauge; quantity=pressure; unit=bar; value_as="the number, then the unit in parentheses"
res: 8 (bar)
